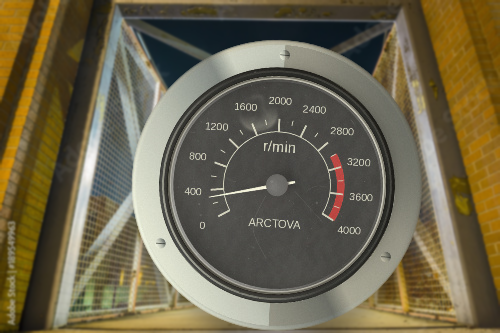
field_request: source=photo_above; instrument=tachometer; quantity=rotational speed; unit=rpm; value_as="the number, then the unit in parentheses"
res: 300 (rpm)
